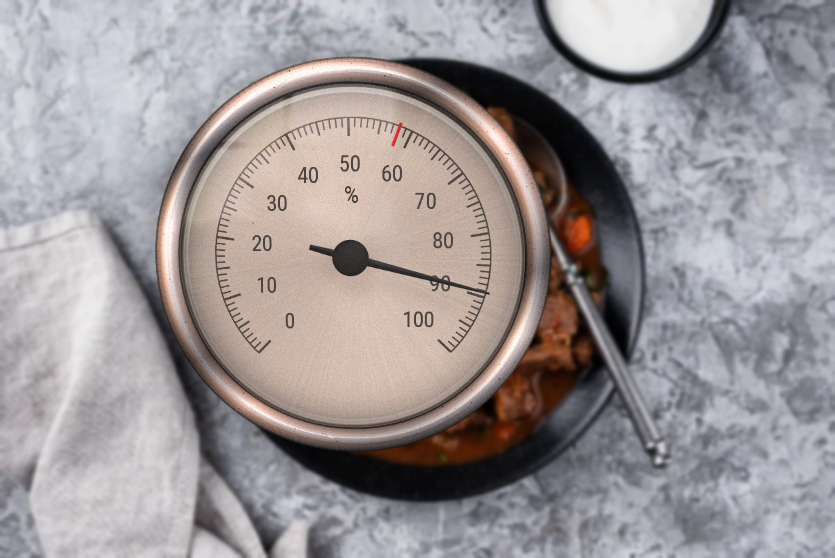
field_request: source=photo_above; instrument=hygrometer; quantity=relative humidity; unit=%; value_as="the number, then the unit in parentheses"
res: 89 (%)
